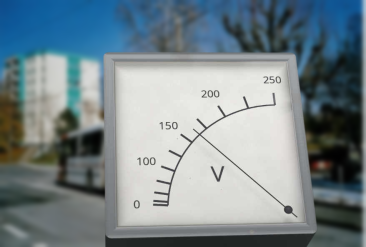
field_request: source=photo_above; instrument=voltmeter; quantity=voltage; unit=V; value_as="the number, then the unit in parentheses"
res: 162.5 (V)
